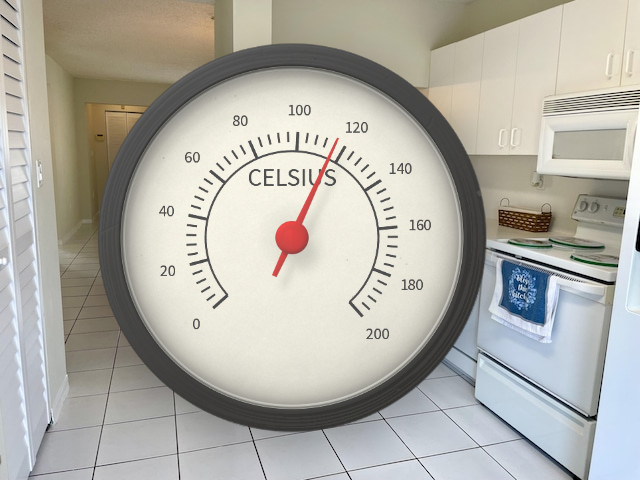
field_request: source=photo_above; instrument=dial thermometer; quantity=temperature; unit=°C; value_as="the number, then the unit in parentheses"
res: 116 (°C)
